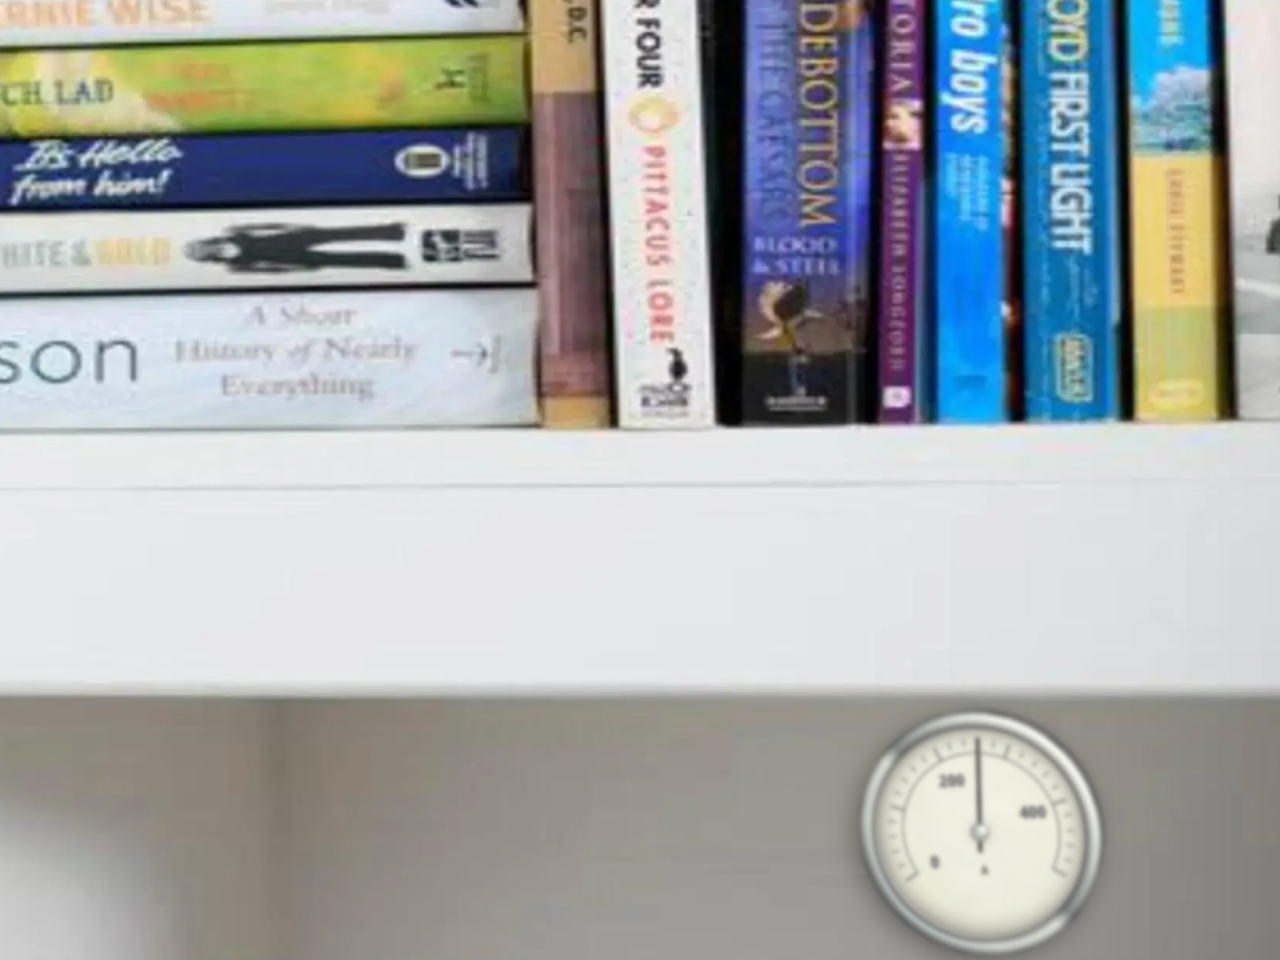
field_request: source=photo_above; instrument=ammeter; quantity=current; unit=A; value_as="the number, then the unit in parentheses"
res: 260 (A)
